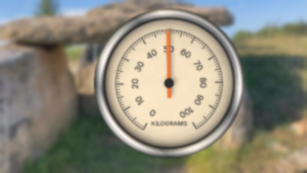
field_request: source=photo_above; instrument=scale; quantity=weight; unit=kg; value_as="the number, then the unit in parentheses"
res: 50 (kg)
